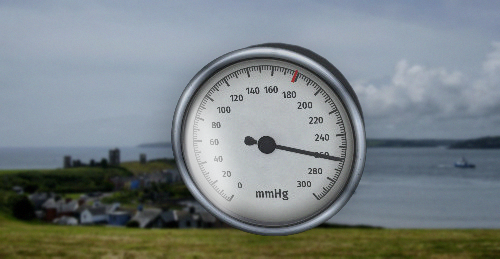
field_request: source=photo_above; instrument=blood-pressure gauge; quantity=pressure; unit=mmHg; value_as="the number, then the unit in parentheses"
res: 260 (mmHg)
